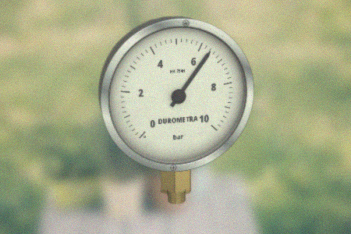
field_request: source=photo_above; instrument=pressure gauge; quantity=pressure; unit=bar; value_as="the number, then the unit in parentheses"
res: 6.4 (bar)
